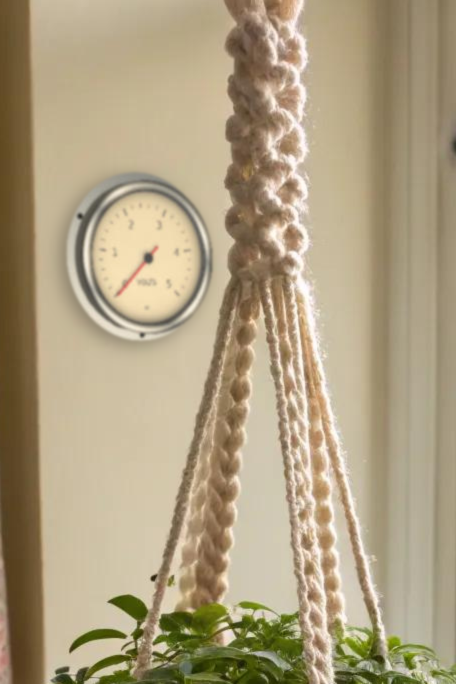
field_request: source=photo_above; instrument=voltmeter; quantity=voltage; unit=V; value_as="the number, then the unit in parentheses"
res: 0 (V)
